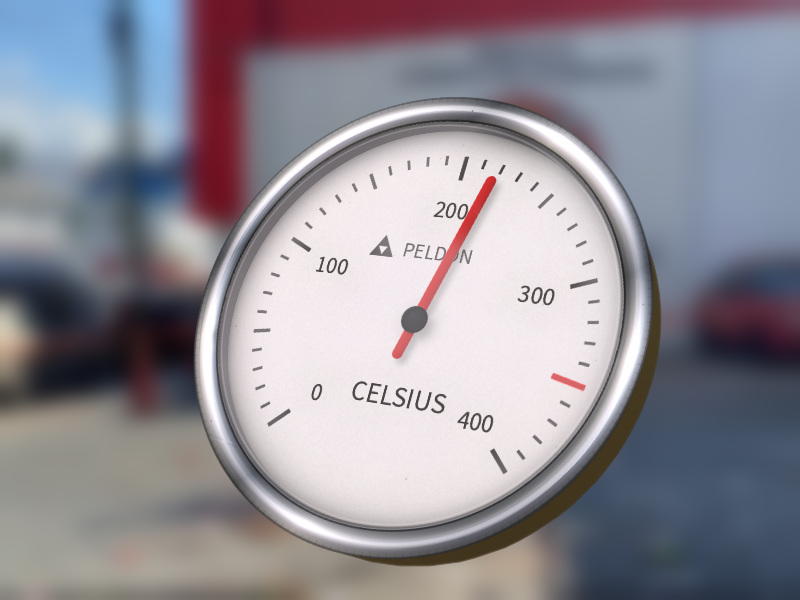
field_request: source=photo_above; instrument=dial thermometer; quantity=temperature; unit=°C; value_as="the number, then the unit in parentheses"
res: 220 (°C)
